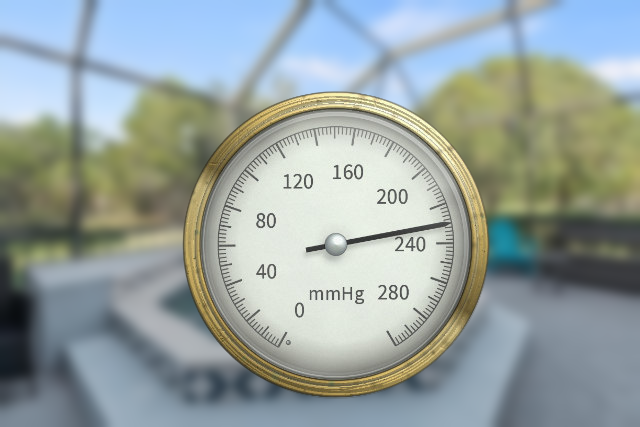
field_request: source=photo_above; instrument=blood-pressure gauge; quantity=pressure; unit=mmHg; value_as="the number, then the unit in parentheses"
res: 230 (mmHg)
